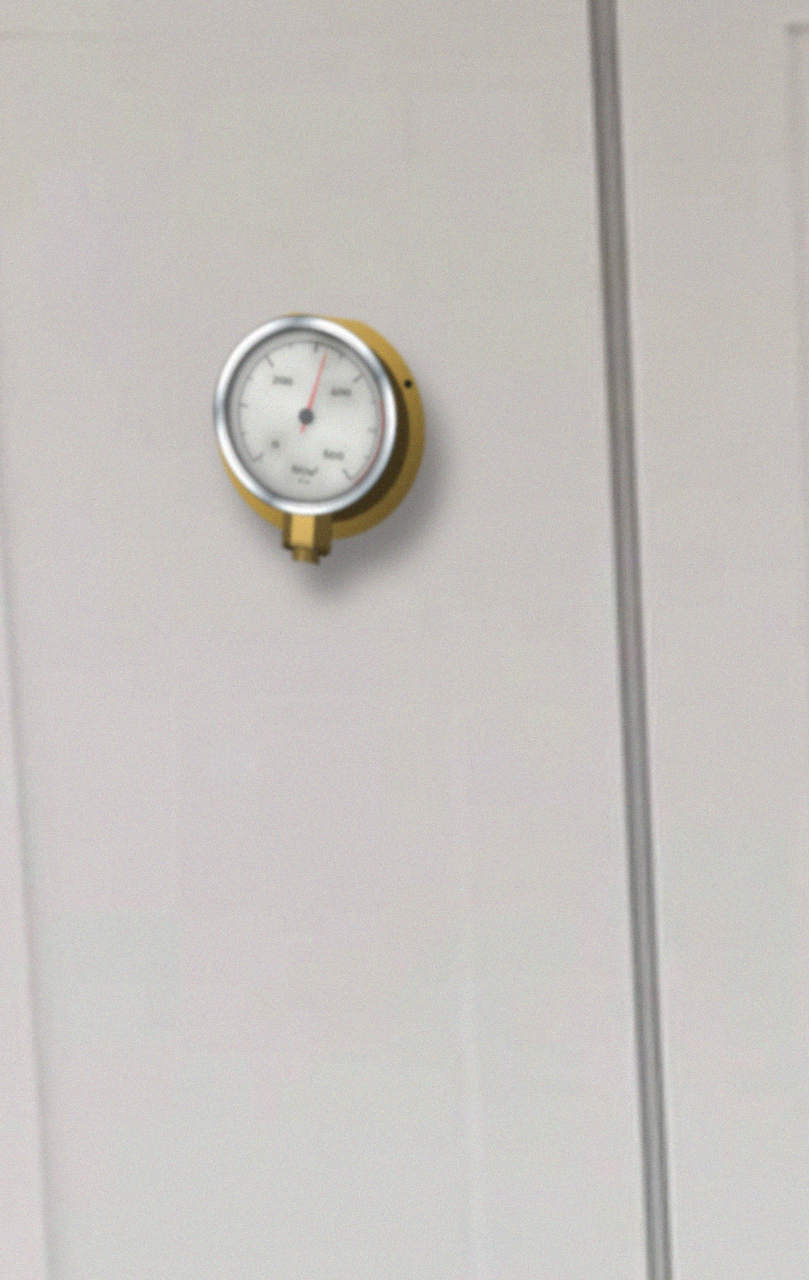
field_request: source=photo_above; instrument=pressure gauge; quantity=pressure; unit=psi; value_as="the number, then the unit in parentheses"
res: 325 (psi)
